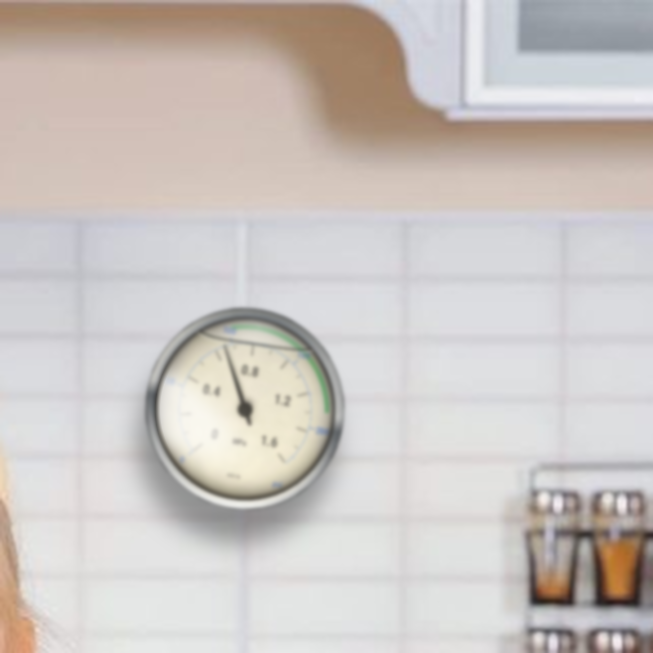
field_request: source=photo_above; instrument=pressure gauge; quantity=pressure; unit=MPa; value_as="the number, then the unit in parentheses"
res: 0.65 (MPa)
